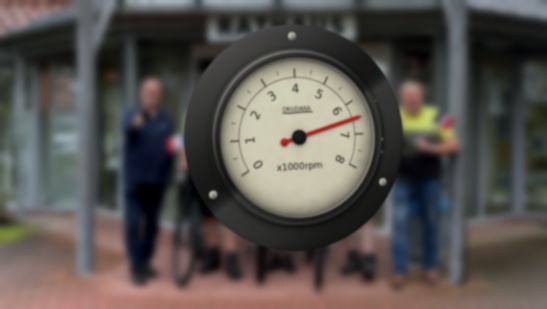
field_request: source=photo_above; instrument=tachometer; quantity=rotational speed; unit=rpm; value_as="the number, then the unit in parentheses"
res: 6500 (rpm)
